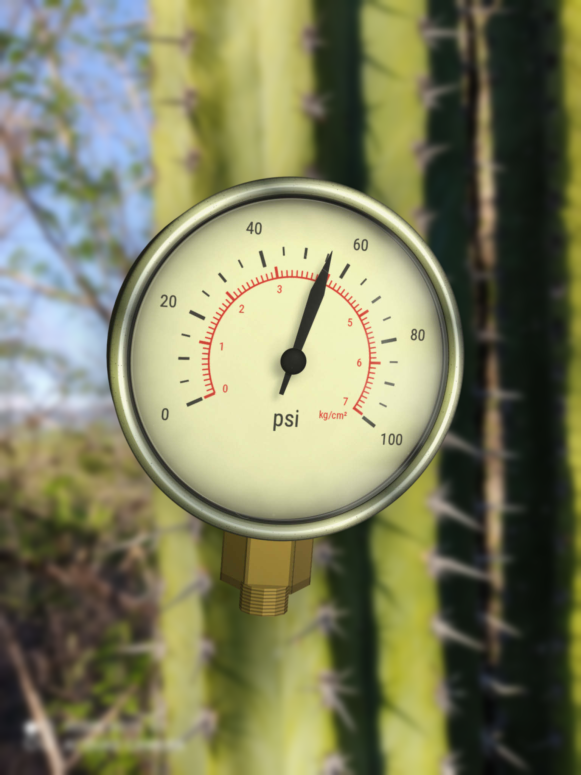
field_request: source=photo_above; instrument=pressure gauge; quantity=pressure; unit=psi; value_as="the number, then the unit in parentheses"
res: 55 (psi)
